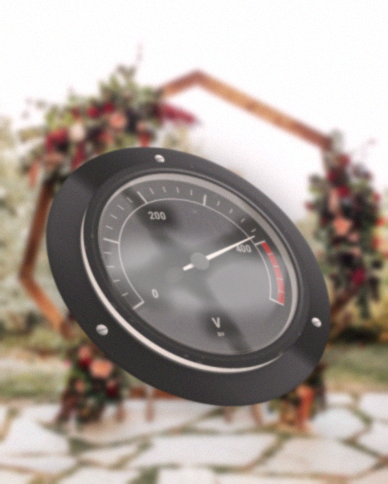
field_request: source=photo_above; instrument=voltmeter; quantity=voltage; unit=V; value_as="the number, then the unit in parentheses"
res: 390 (V)
